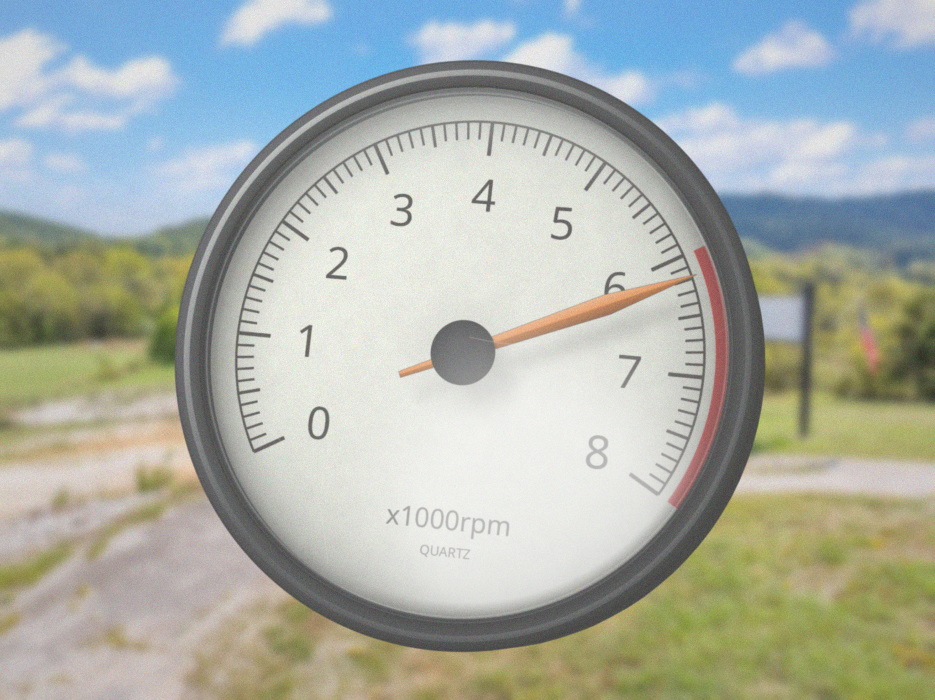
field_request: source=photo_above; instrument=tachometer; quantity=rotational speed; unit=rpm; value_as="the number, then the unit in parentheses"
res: 6200 (rpm)
